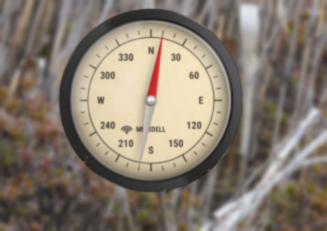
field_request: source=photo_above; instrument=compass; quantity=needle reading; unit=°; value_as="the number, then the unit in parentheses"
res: 10 (°)
